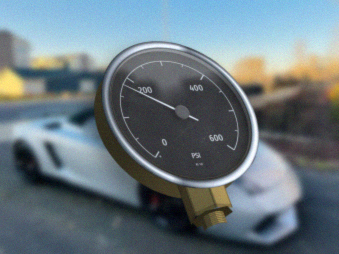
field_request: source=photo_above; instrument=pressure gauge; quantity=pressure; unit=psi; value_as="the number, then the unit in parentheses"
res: 175 (psi)
